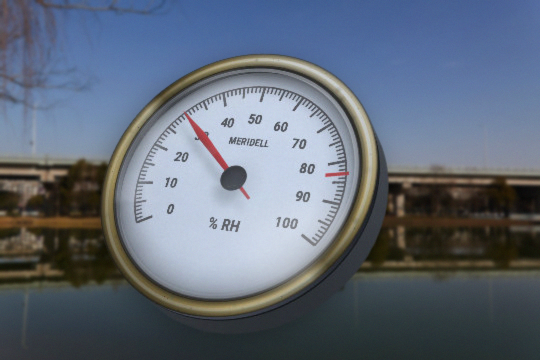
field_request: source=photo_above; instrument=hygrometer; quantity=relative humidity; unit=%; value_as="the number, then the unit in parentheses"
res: 30 (%)
